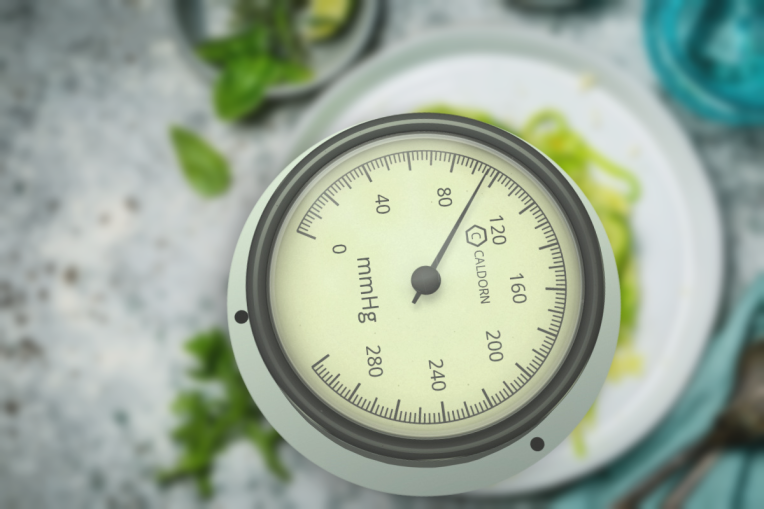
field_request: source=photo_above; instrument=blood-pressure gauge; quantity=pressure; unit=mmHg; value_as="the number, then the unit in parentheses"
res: 96 (mmHg)
